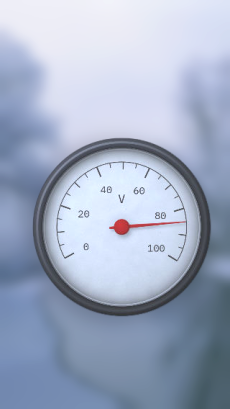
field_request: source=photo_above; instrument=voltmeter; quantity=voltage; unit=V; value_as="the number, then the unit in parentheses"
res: 85 (V)
